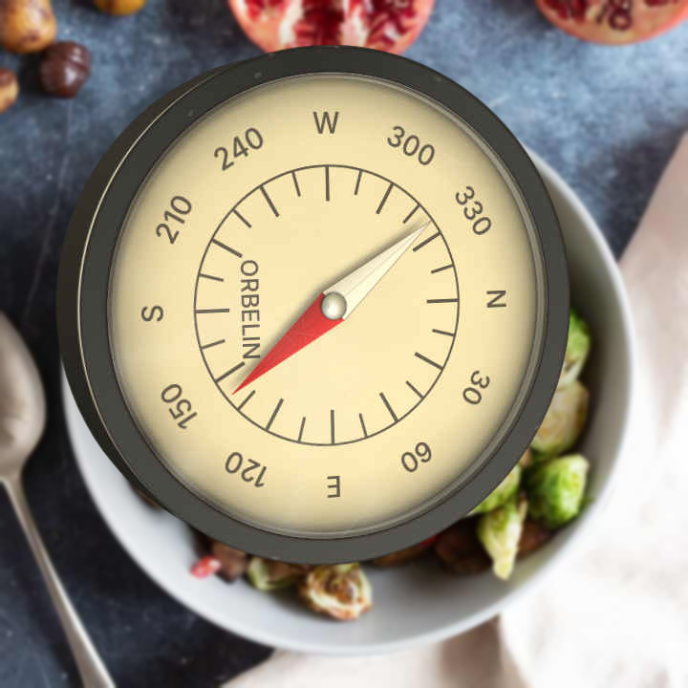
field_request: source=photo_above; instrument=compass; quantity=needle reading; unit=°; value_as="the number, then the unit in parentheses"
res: 142.5 (°)
